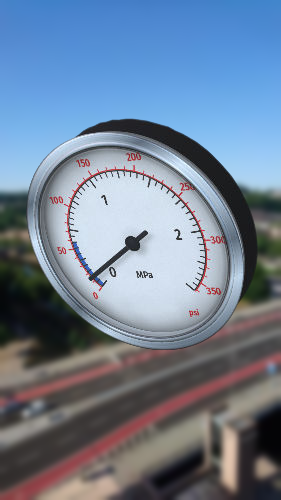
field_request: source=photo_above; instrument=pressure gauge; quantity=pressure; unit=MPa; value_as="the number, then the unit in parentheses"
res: 0.1 (MPa)
